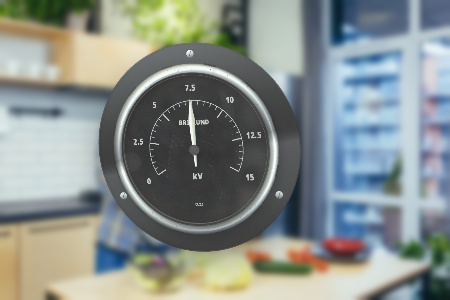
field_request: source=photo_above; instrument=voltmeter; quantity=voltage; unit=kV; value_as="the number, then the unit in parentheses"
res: 7.5 (kV)
